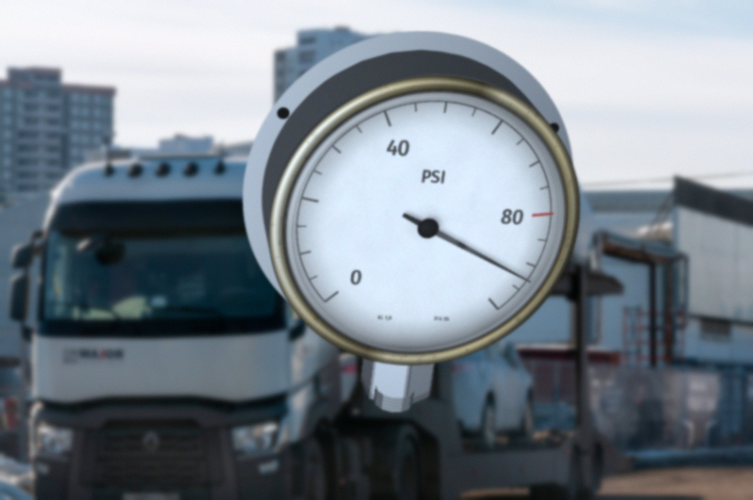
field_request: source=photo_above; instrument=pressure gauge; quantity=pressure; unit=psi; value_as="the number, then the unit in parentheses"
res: 92.5 (psi)
